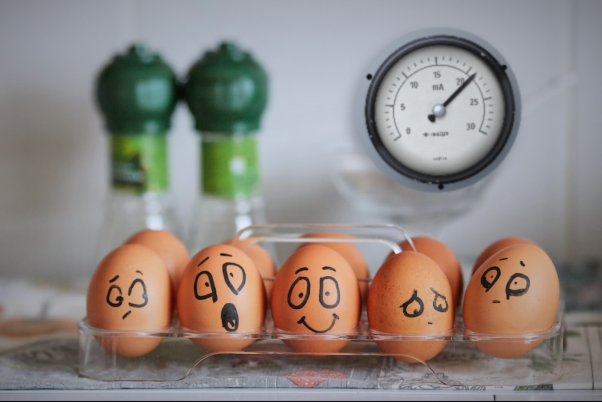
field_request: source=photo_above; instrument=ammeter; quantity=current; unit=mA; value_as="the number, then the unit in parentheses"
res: 21 (mA)
